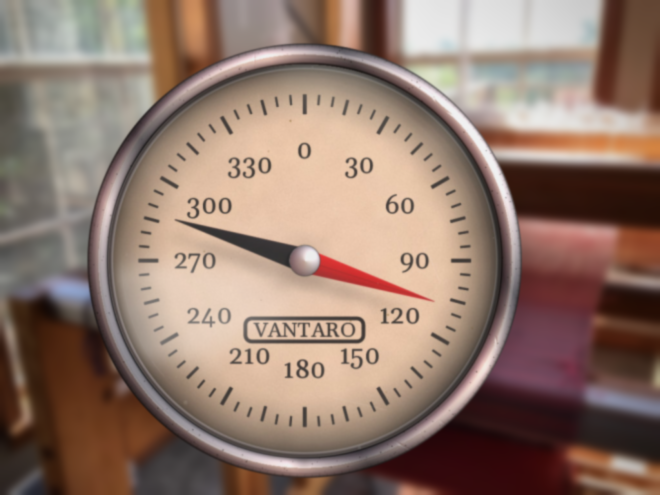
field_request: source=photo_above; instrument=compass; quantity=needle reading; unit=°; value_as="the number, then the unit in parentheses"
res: 107.5 (°)
